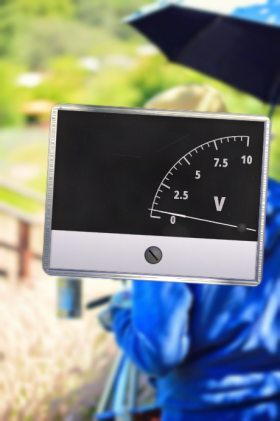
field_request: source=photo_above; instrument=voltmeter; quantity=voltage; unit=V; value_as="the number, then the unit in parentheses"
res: 0.5 (V)
